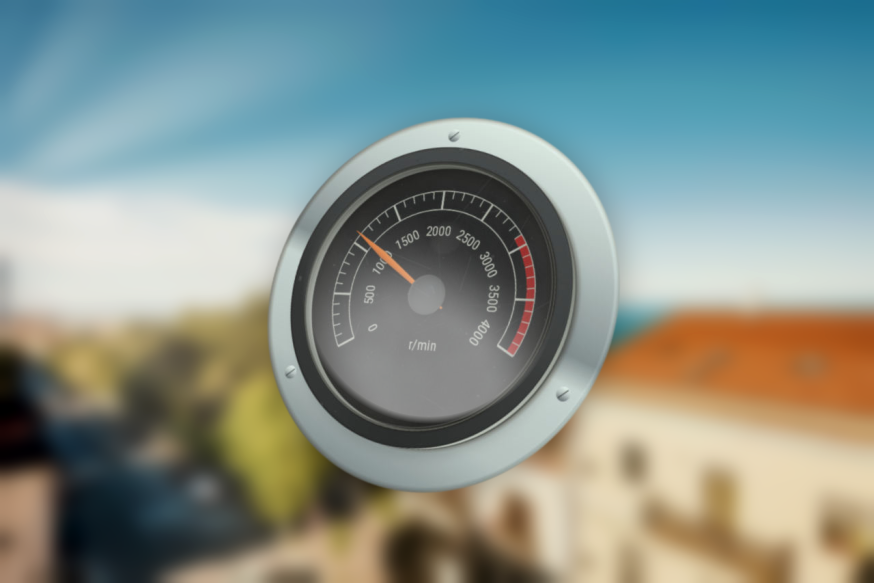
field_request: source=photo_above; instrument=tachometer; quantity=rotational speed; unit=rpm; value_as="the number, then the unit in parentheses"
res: 1100 (rpm)
